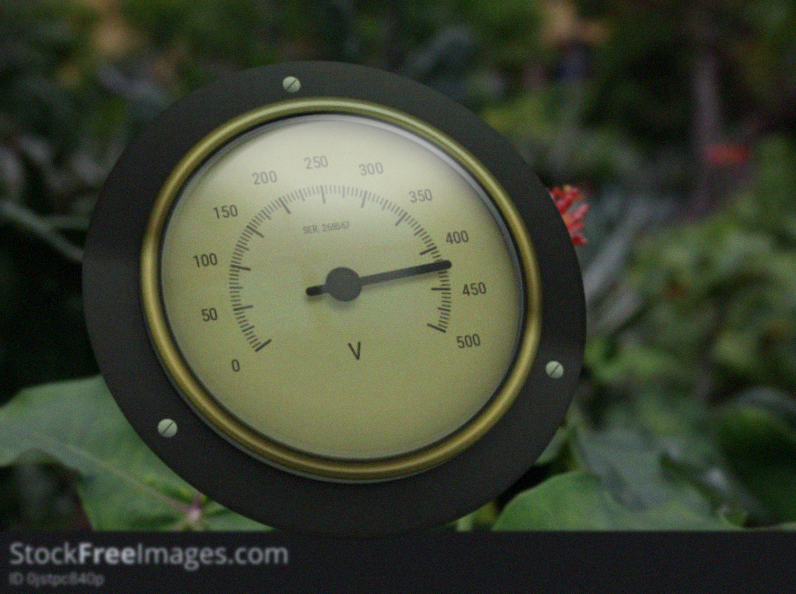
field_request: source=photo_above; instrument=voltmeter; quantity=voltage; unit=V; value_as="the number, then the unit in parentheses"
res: 425 (V)
